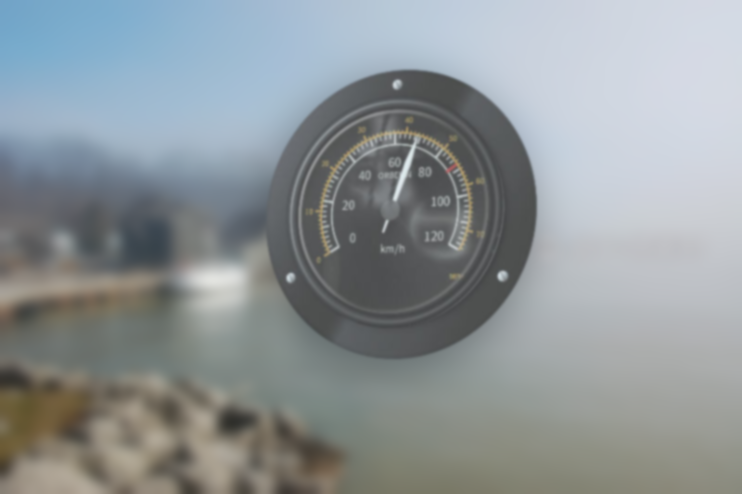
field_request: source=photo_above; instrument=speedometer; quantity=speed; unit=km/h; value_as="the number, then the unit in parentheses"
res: 70 (km/h)
